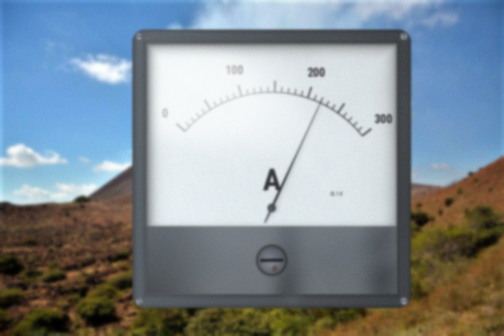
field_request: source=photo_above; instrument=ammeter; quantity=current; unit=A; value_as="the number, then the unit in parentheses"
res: 220 (A)
